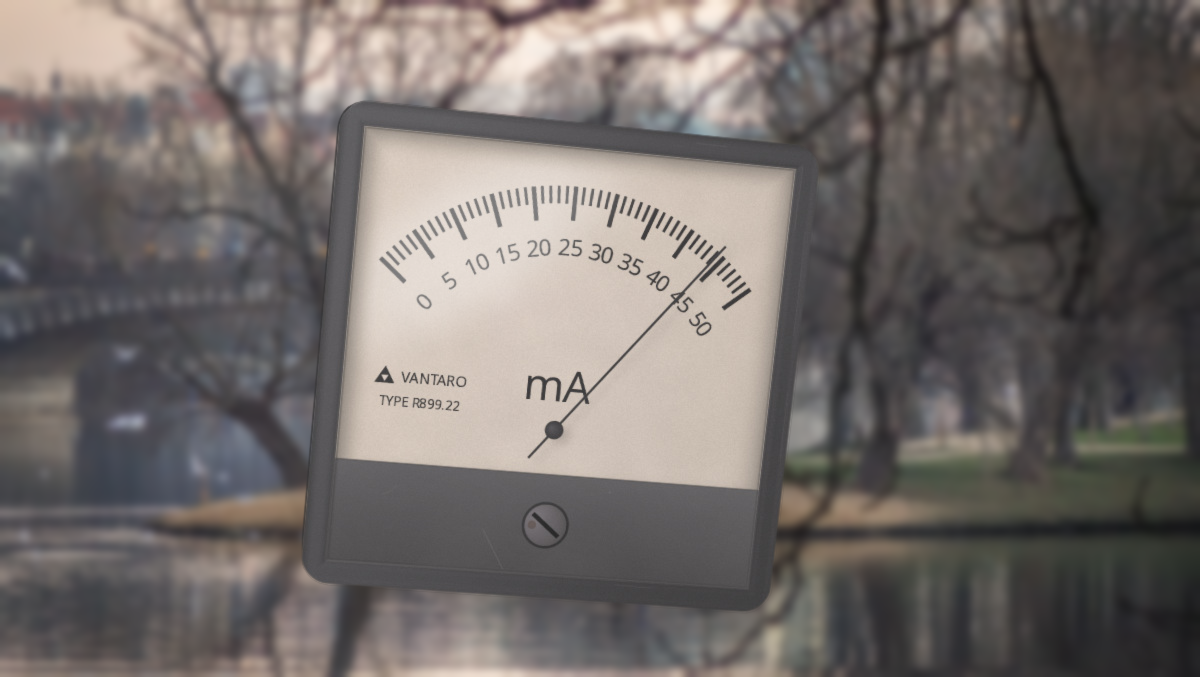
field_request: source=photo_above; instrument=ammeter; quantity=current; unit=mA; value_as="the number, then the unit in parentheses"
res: 44 (mA)
